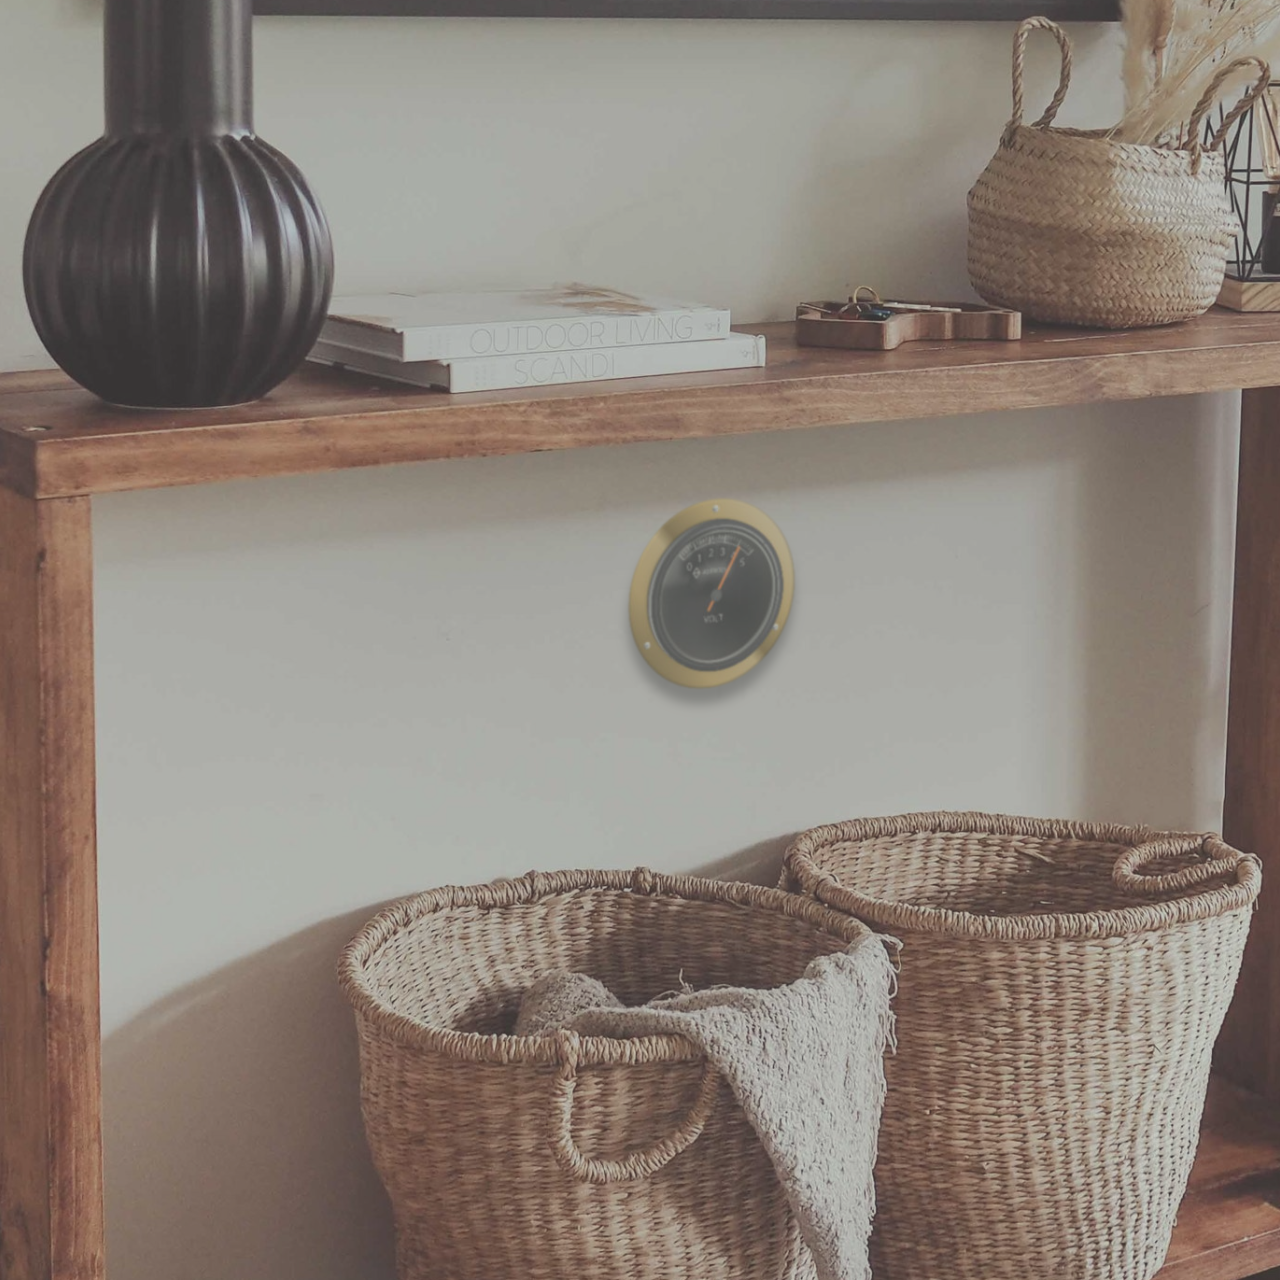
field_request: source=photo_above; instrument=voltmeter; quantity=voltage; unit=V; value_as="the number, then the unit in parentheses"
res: 4 (V)
